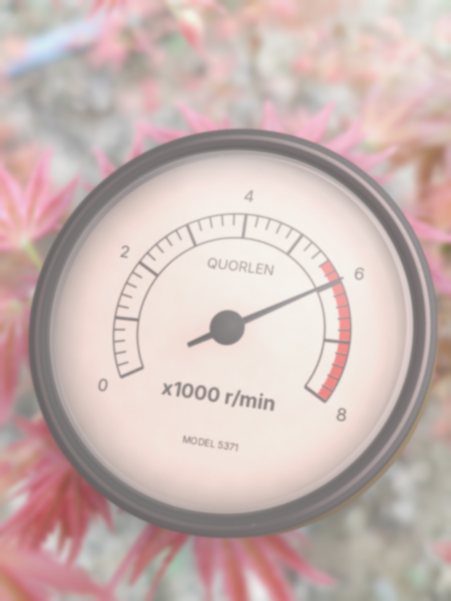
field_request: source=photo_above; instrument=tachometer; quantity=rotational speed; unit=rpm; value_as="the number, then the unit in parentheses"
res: 6000 (rpm)
